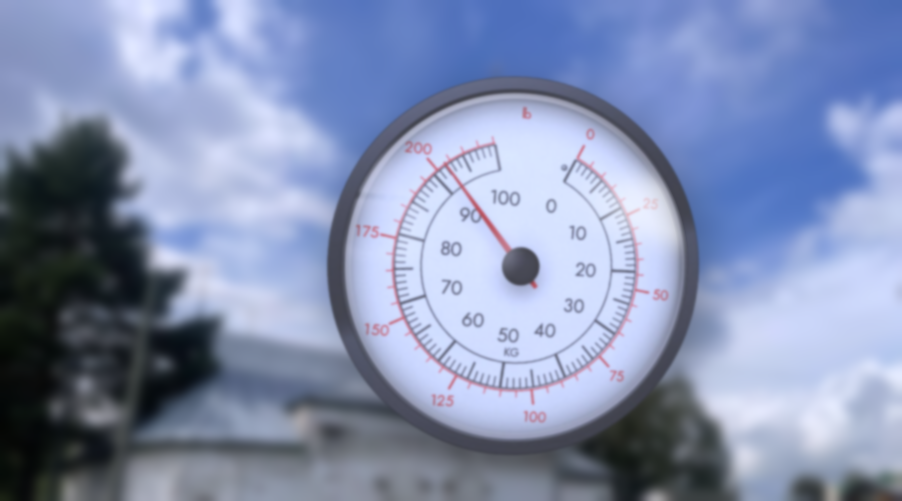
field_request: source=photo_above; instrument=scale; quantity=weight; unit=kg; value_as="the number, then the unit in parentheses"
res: 92 (kg)
